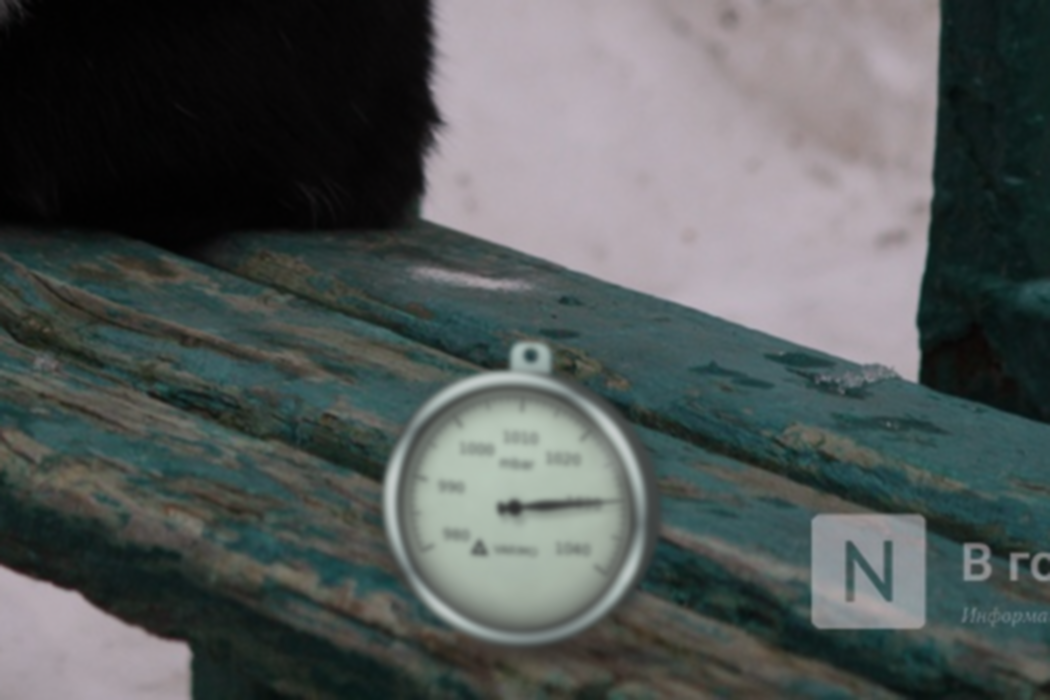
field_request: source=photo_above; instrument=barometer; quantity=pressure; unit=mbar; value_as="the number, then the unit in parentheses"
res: 1030 (mbar)
